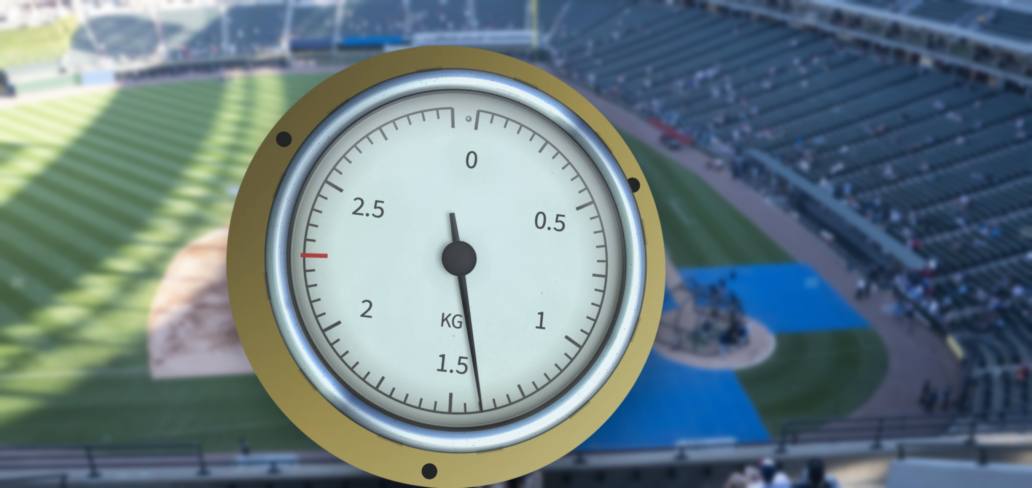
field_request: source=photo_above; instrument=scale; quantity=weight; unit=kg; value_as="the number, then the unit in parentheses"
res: 1.4 (kg)
